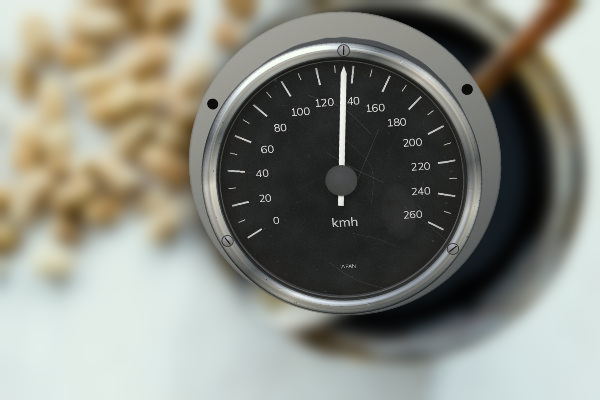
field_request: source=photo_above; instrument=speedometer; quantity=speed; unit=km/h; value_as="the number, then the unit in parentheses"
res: 135 (km/h)
